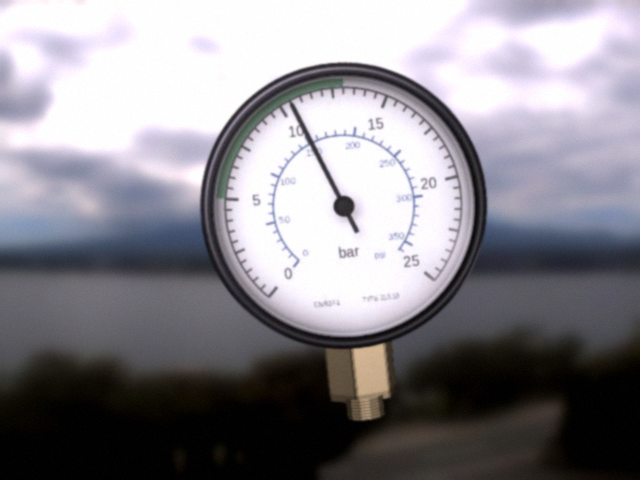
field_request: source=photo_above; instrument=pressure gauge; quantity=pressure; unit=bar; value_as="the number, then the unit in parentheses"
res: 10.5 (bar)
